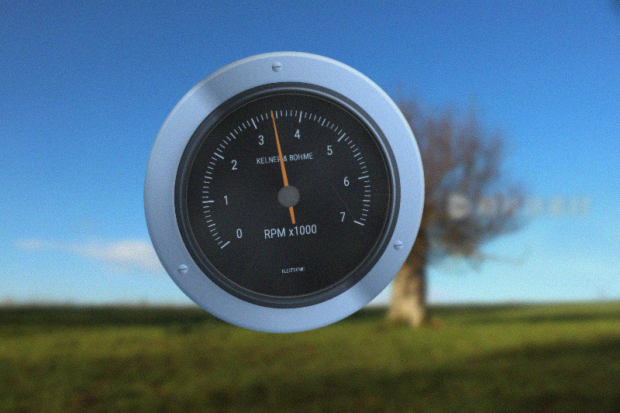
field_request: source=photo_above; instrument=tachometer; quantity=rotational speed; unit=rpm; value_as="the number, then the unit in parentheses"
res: 3400 (rpm)
